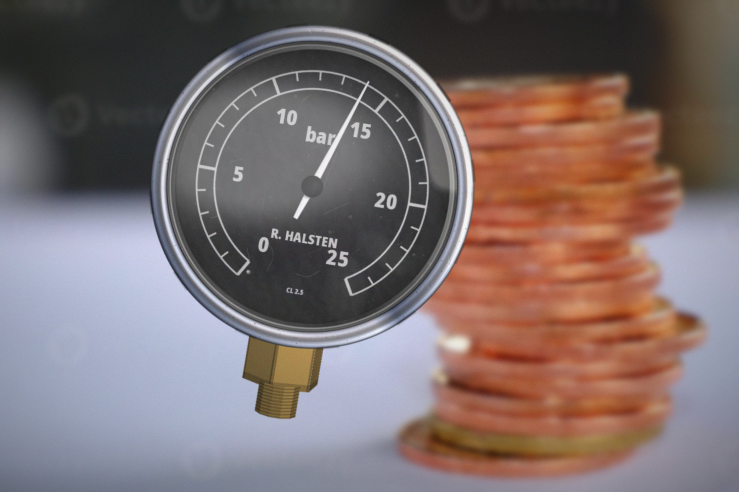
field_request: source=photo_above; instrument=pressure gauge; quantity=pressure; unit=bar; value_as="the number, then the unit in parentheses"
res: 14 (bar)
